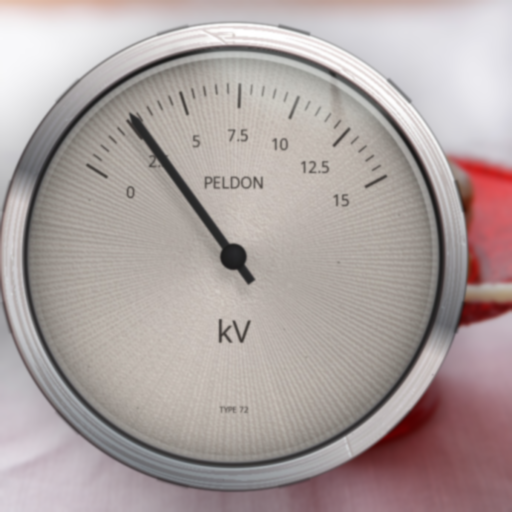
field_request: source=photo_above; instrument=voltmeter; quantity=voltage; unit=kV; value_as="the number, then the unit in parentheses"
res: 2.75 (kV)
